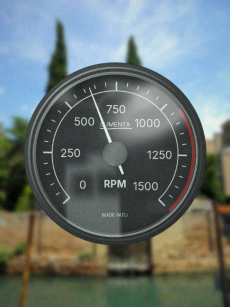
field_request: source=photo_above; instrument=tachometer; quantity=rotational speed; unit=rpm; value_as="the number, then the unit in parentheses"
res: 625 (rpm)
